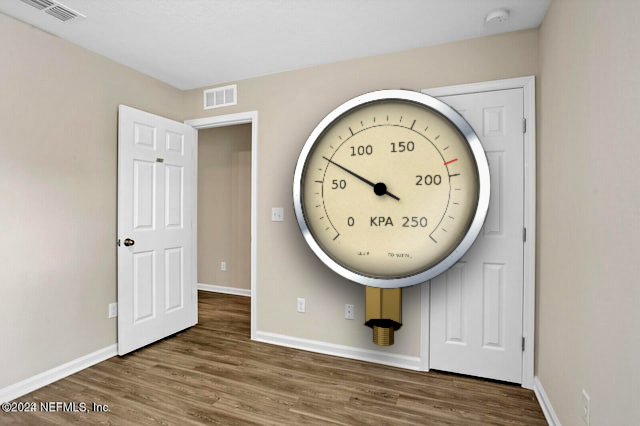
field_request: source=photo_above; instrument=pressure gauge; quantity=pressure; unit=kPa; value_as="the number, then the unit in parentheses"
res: 70 (kPa)
